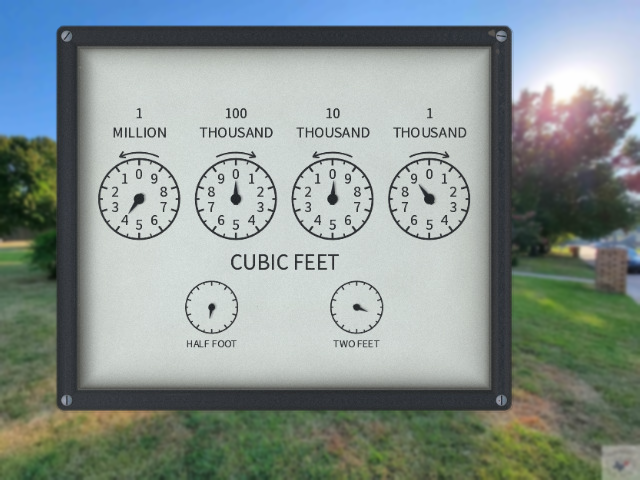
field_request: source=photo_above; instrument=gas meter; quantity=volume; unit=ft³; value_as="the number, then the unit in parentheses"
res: 399900 (ft³)
